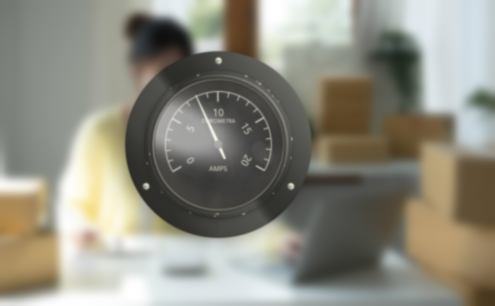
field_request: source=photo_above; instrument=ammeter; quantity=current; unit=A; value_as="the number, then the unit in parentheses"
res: 8 (A)
